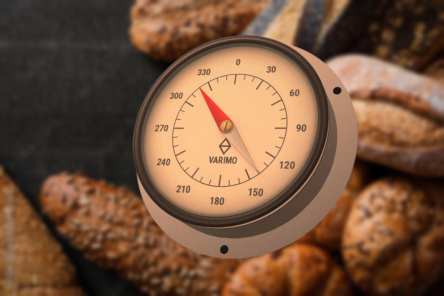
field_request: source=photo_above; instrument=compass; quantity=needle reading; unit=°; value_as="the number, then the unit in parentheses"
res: 320 (°)
